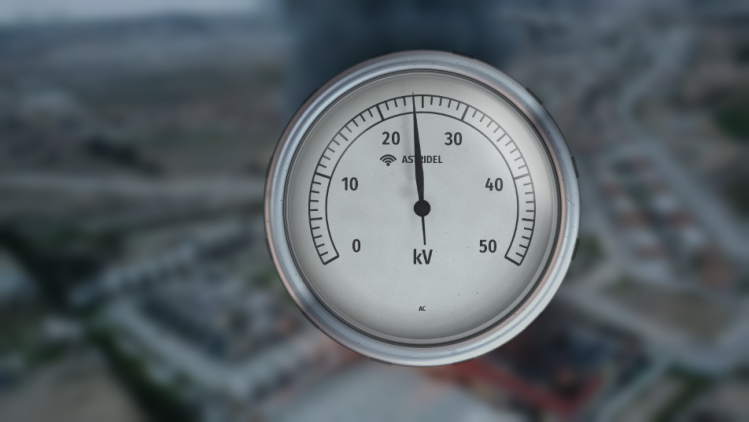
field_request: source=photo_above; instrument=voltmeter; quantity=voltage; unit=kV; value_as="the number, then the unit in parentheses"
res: 24 (kV)
